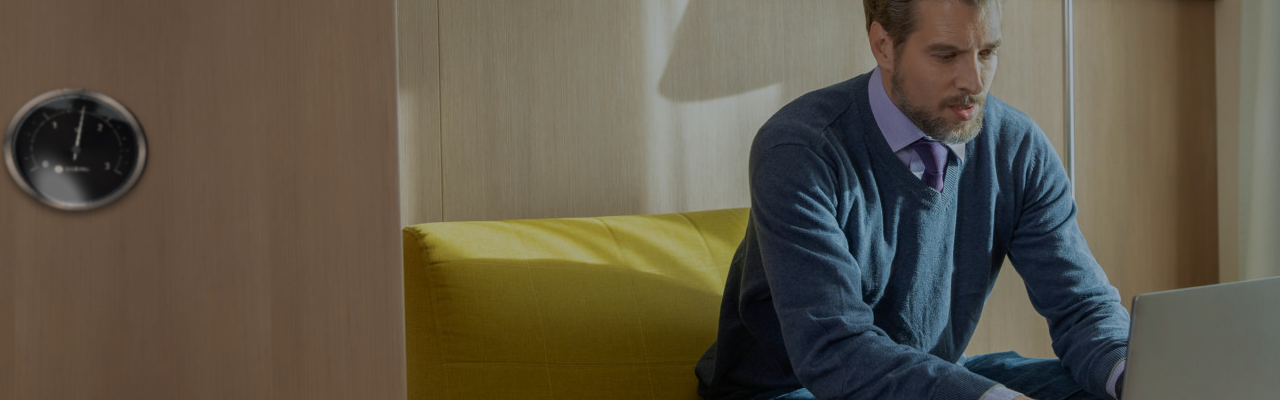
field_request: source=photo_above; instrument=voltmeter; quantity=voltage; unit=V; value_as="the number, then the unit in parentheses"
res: 1.6 (V)
